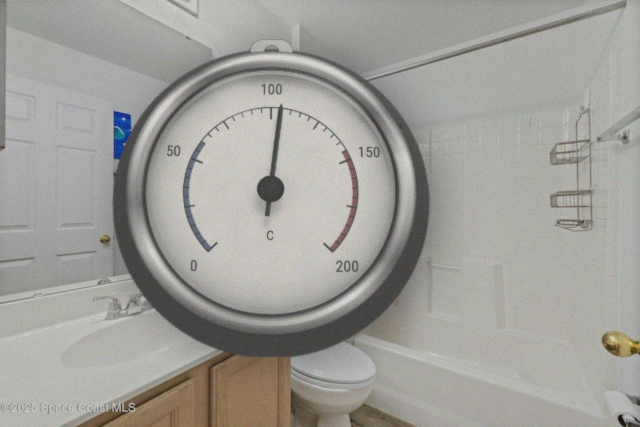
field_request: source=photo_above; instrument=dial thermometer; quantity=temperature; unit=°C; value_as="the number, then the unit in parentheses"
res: 105 (°C)
